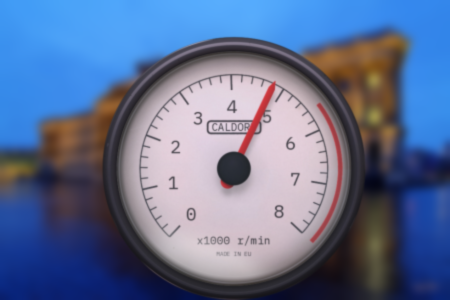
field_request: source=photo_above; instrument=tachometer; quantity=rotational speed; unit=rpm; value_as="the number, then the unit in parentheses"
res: 4800 (rpm)
